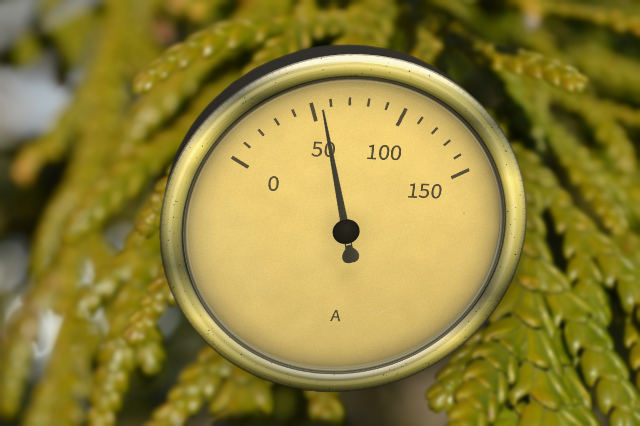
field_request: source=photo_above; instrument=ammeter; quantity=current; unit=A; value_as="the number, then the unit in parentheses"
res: 55 (A)
